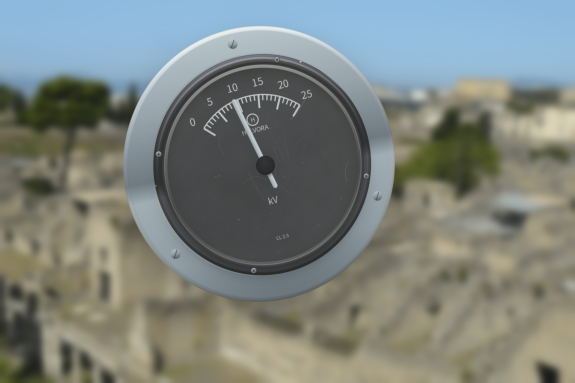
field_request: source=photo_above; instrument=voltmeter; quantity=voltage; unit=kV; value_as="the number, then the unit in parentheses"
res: 9 (kV)
